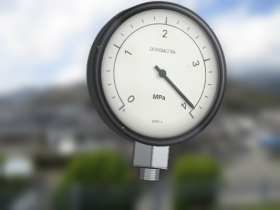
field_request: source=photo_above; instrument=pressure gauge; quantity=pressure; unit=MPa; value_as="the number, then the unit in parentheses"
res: 3.9 (MPa)
